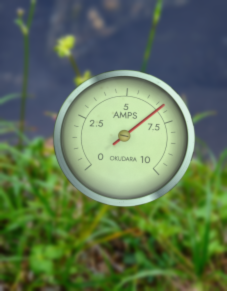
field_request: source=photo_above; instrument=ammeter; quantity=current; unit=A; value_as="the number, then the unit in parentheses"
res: 6.75 (A)
